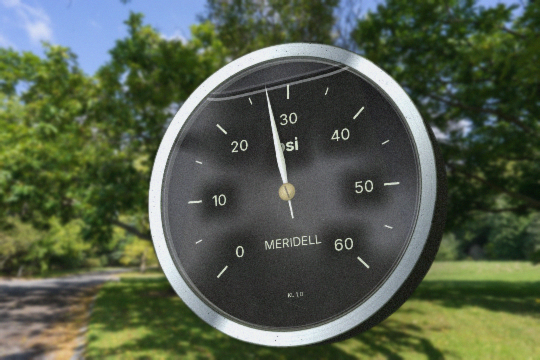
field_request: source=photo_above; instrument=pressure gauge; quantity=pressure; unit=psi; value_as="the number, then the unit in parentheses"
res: 27.5 (psi)
